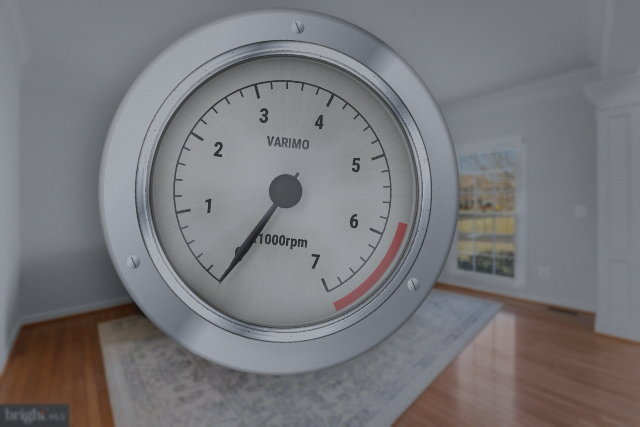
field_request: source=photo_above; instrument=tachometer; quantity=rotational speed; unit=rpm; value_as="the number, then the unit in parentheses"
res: 0 (rpm)
